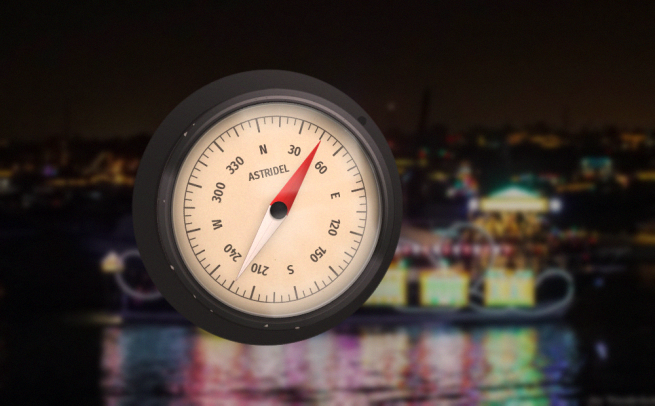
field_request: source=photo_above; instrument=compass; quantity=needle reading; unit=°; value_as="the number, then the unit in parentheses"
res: 45 (°)
